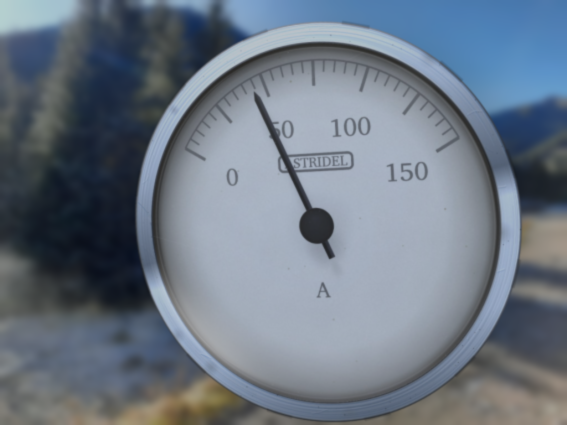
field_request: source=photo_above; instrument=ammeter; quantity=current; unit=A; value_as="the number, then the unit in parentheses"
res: 45 (A)
